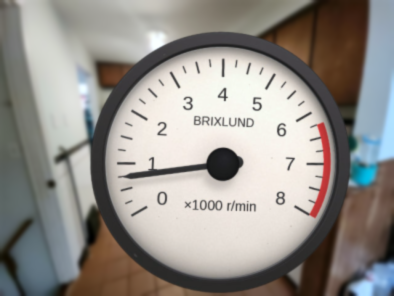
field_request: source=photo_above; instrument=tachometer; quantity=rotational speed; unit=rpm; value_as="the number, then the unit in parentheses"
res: 750 (rpm)
